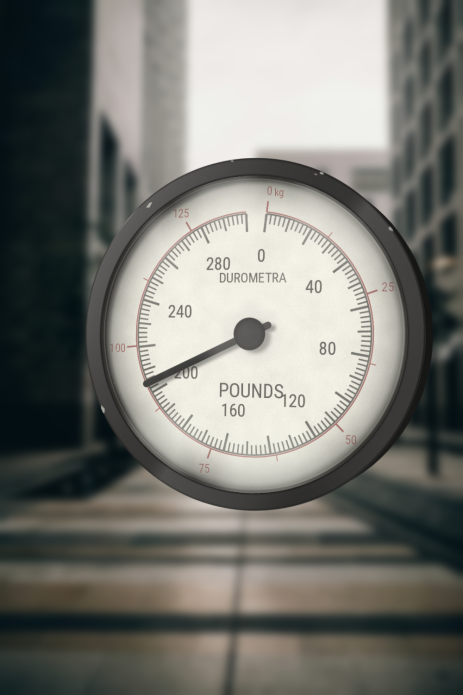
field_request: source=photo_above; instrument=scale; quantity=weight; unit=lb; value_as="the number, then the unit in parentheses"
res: 204 (lb)
